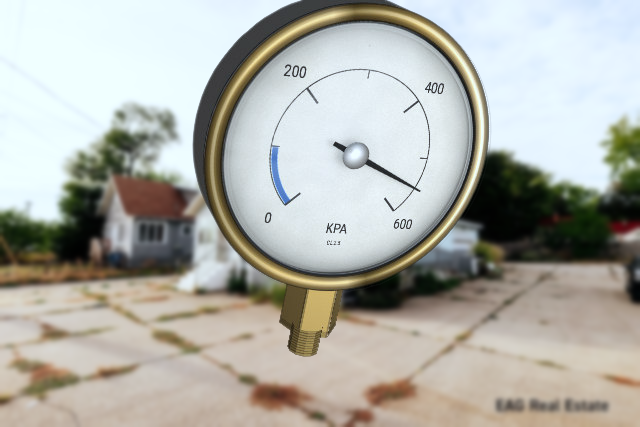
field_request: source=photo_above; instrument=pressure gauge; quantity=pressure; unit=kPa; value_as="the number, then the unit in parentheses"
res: 550 (kPa)
